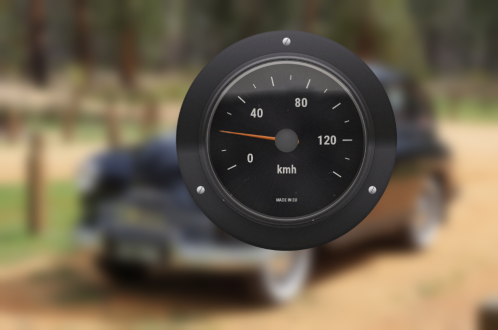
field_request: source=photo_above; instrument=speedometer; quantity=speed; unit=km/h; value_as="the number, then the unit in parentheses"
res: 20 (km/h)
